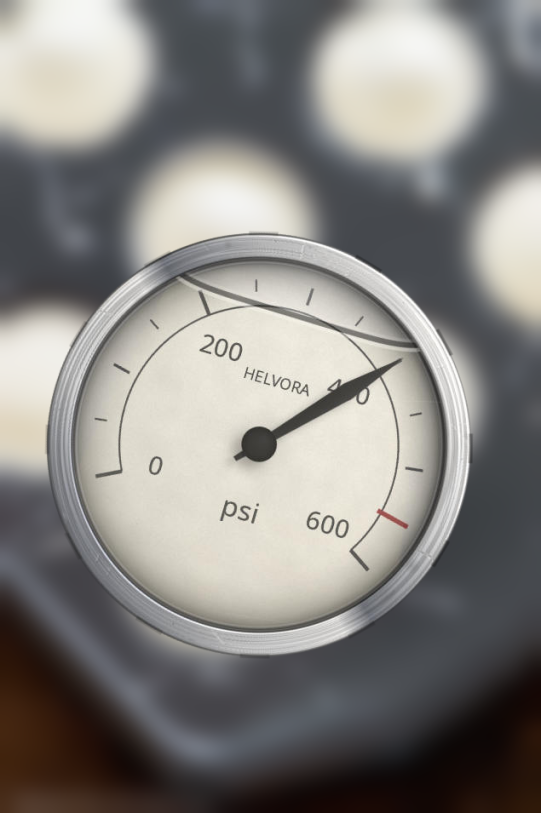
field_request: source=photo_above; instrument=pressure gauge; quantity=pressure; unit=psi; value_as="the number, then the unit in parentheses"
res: 400 (psi)
